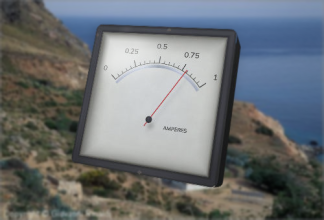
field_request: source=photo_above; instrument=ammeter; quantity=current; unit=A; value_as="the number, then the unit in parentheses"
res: 0.8 (A)
